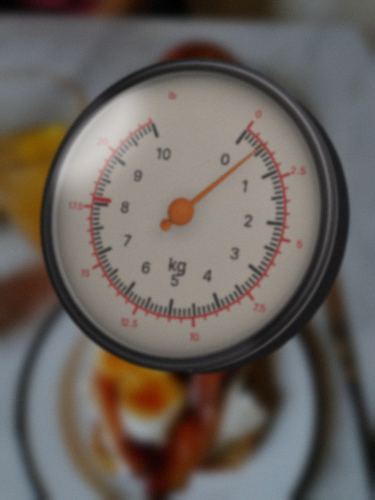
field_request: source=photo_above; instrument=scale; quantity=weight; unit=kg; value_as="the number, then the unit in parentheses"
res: 0.5 (kg)
